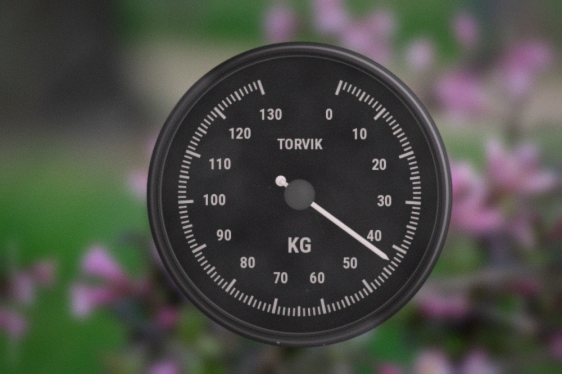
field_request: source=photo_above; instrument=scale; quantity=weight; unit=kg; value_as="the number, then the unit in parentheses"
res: 43 (kg)
